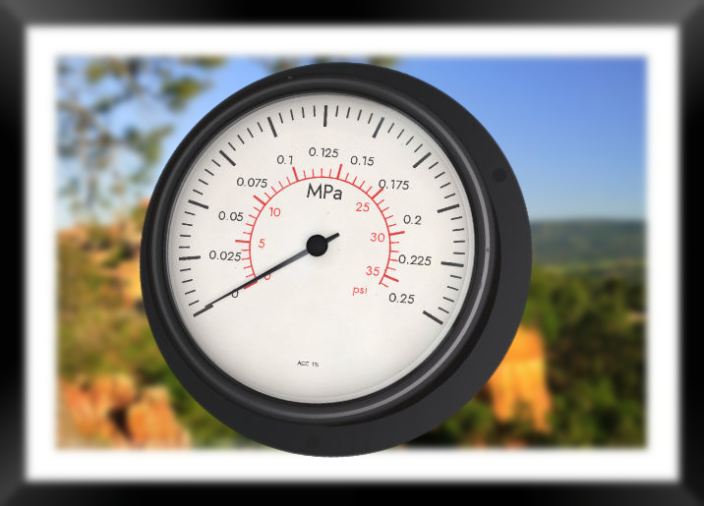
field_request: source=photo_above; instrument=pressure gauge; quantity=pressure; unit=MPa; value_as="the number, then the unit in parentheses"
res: 0 (MPa)
